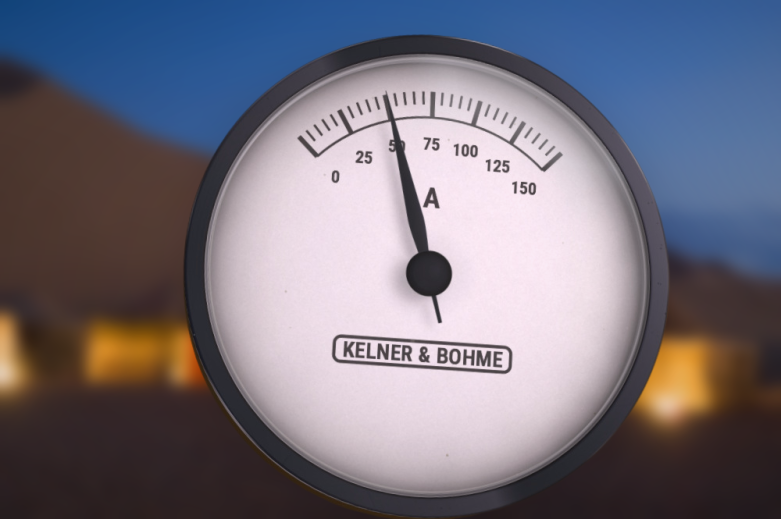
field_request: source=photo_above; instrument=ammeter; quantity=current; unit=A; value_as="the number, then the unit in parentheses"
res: 50 (A)
